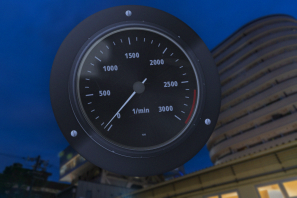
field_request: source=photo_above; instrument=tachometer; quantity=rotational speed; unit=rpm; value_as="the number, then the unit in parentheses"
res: 50 (rpm)
